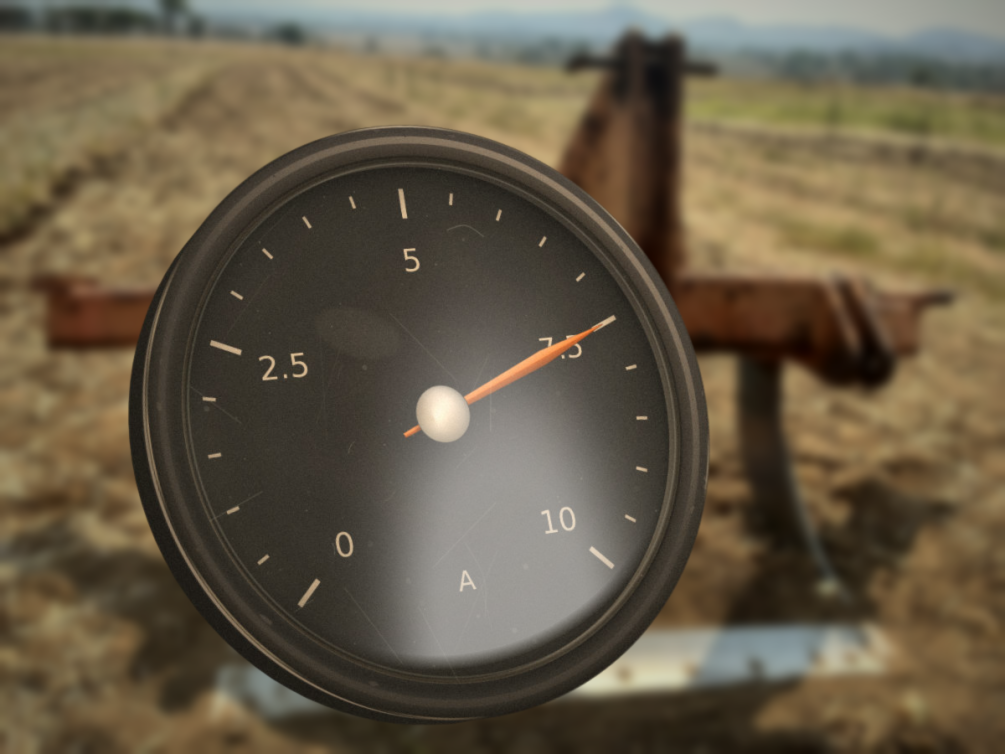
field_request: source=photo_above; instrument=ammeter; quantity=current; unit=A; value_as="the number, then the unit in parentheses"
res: 7.5 (A)
